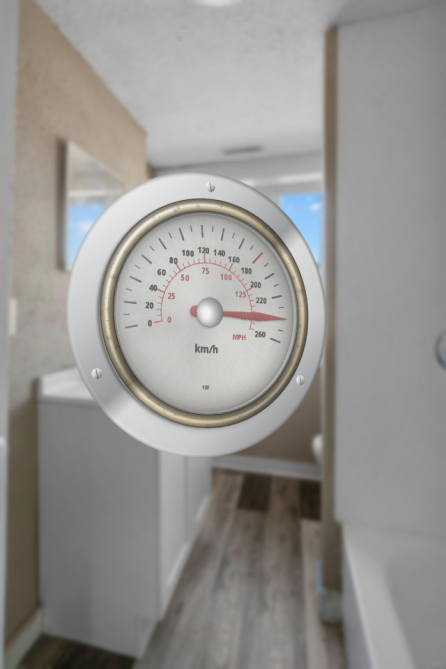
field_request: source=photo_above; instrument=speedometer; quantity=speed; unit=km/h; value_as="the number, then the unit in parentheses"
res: 240 (km/h)
